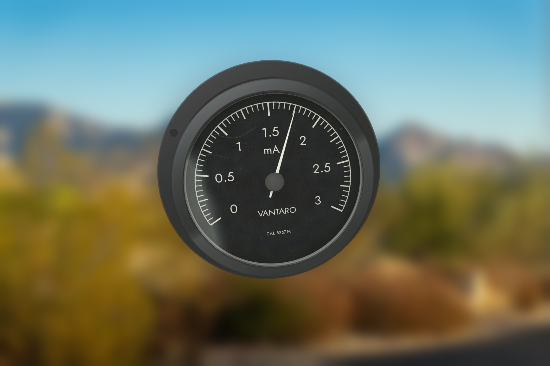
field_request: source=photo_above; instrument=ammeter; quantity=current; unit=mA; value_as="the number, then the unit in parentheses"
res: 1.75 (mA)
